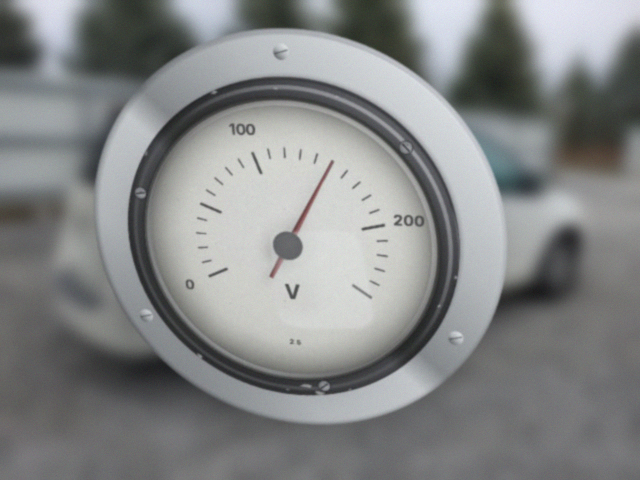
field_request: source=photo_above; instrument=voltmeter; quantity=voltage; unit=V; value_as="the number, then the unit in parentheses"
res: 150 (V)
